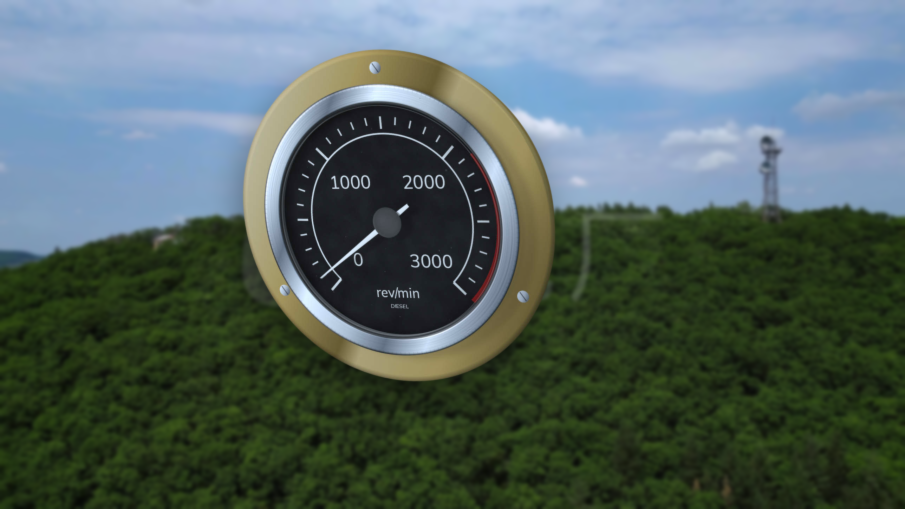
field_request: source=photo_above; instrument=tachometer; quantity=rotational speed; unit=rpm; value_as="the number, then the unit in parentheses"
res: 100 (rpm)
